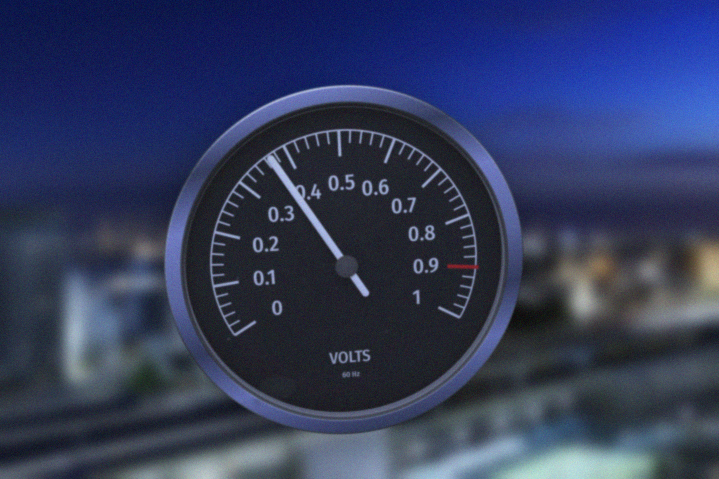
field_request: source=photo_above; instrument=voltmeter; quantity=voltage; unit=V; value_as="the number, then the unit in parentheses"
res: 0.37 (V)
